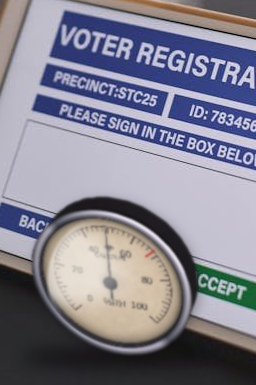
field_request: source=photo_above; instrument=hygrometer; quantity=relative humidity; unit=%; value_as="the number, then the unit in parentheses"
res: 50 (%)
